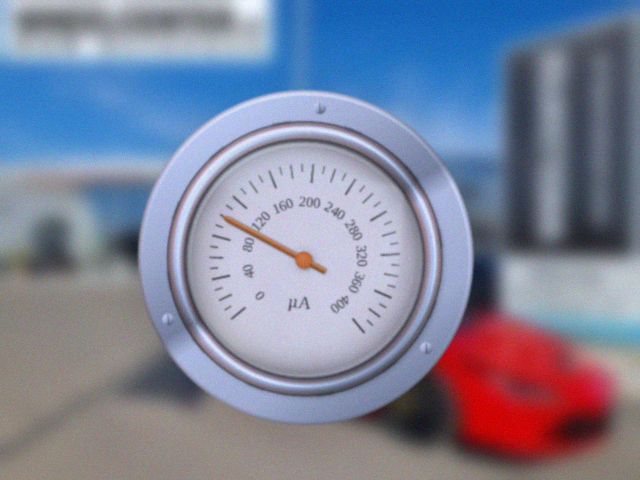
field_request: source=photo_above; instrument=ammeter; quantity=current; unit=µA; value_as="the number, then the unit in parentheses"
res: 100 (µA)
